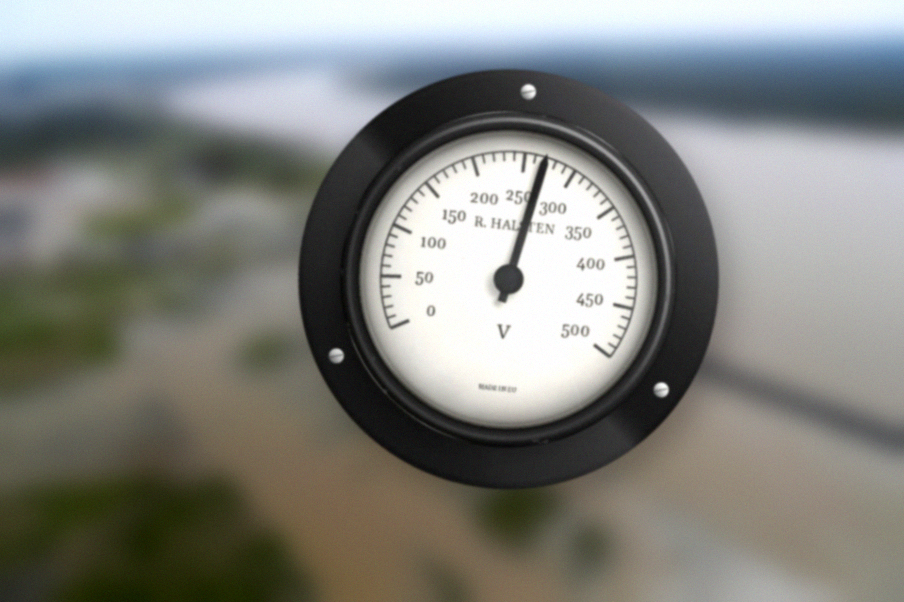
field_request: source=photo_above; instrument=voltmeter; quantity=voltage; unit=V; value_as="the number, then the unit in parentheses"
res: 270 (V)
